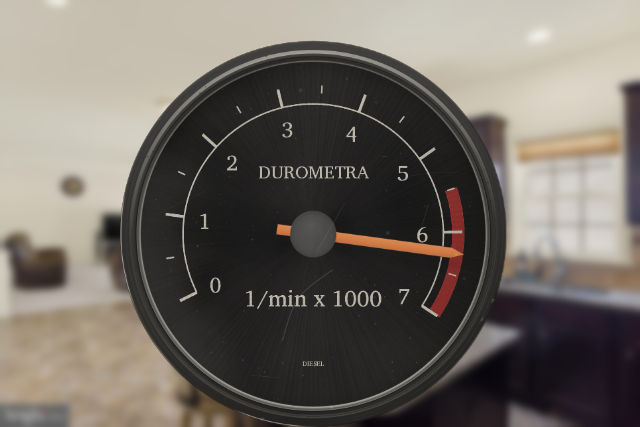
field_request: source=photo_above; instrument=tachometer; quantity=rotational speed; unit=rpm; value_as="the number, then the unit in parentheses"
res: 6250 (rpm)
